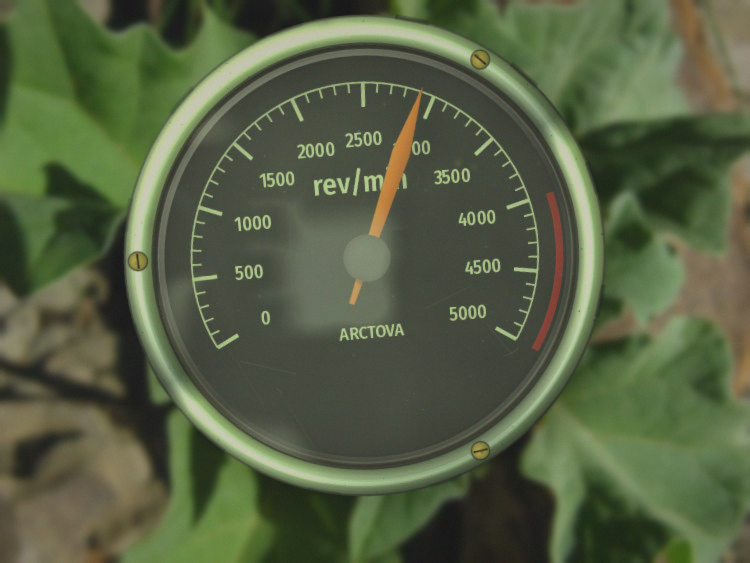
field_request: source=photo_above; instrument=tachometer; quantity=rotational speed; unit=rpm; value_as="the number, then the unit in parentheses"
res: 2900 (rpm)
